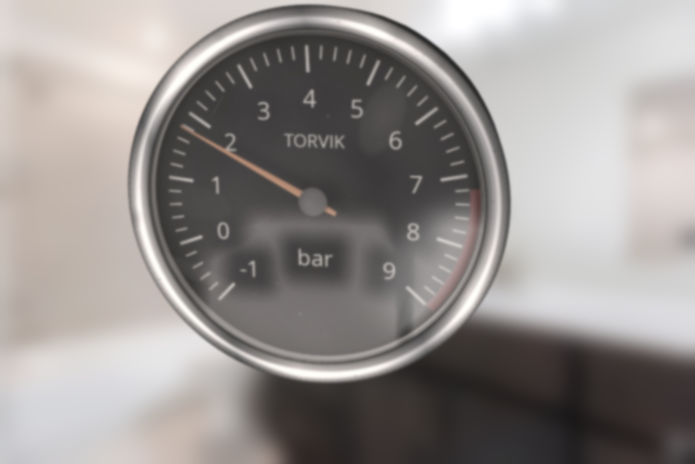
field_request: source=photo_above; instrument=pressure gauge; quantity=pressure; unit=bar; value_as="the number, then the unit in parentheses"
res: 1.8 (bar)
